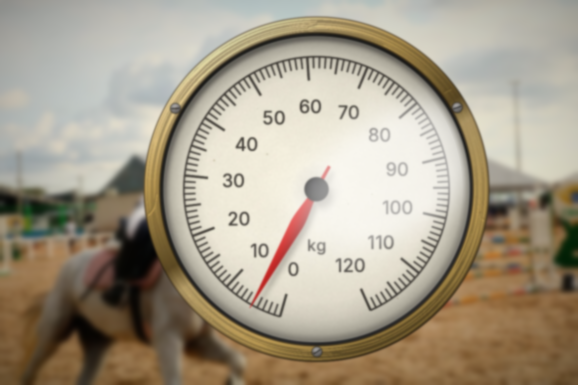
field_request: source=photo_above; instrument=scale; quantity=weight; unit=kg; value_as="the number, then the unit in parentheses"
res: 5 (kg)
